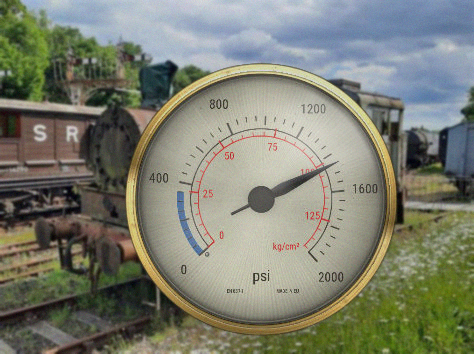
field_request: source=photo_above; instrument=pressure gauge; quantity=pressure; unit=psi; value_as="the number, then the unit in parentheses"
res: 1450 (psi)
